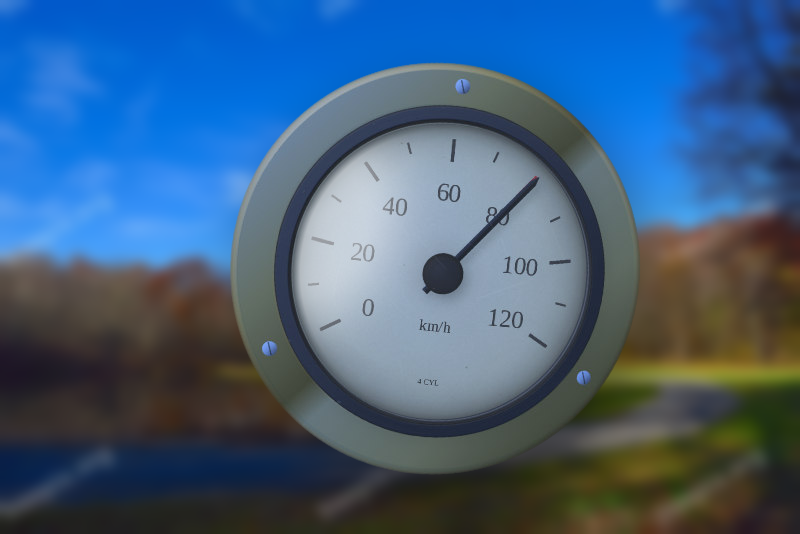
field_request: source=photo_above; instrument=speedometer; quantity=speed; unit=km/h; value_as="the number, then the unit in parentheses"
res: 80 (km/h)
